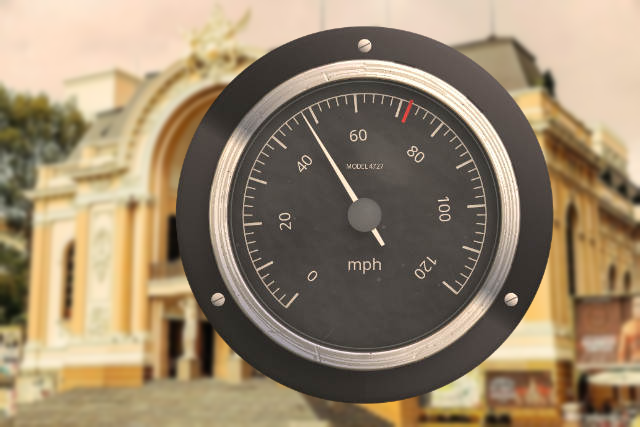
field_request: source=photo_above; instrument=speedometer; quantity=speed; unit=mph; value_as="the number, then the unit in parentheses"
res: 48 (mph)
